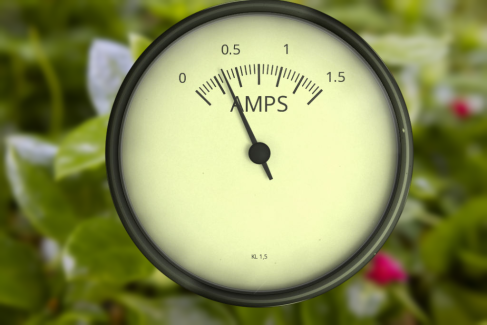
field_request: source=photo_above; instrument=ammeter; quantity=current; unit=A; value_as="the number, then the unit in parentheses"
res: 0.35 (A)
